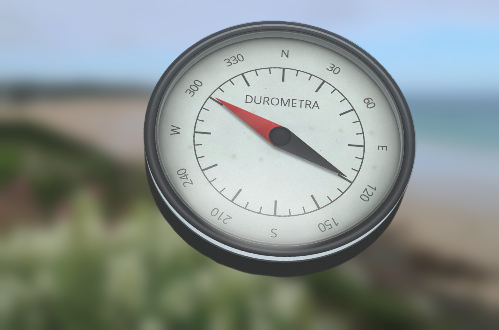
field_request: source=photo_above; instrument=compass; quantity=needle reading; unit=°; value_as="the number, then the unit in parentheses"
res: 300 (°)
